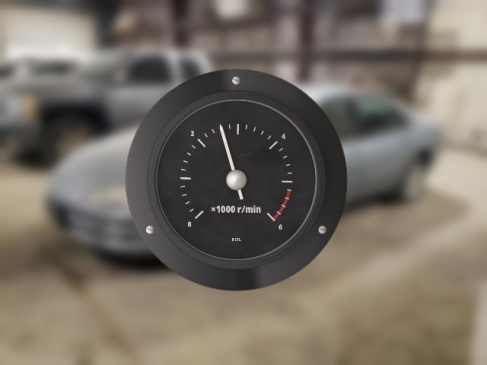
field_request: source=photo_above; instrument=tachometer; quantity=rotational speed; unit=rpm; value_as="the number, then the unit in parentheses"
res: 2600 (rpm)
